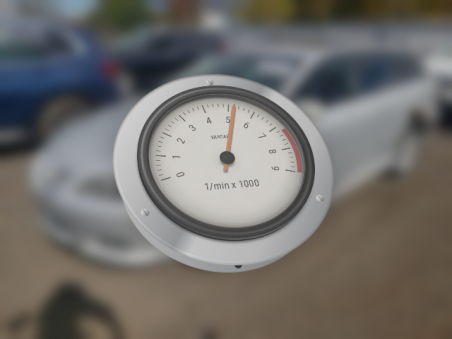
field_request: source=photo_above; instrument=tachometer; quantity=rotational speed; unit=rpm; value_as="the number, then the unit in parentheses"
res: 5200 (rpm)
